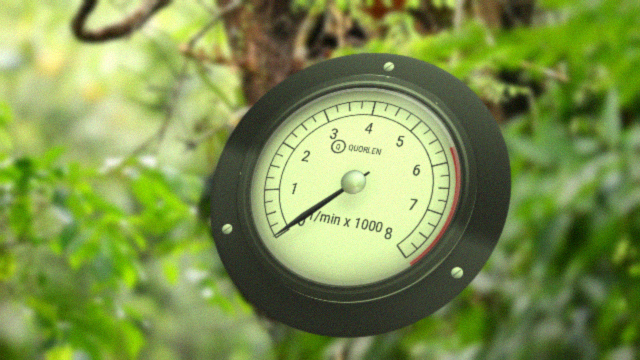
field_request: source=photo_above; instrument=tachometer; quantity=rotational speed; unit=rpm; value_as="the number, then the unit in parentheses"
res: 0 (rpm)
